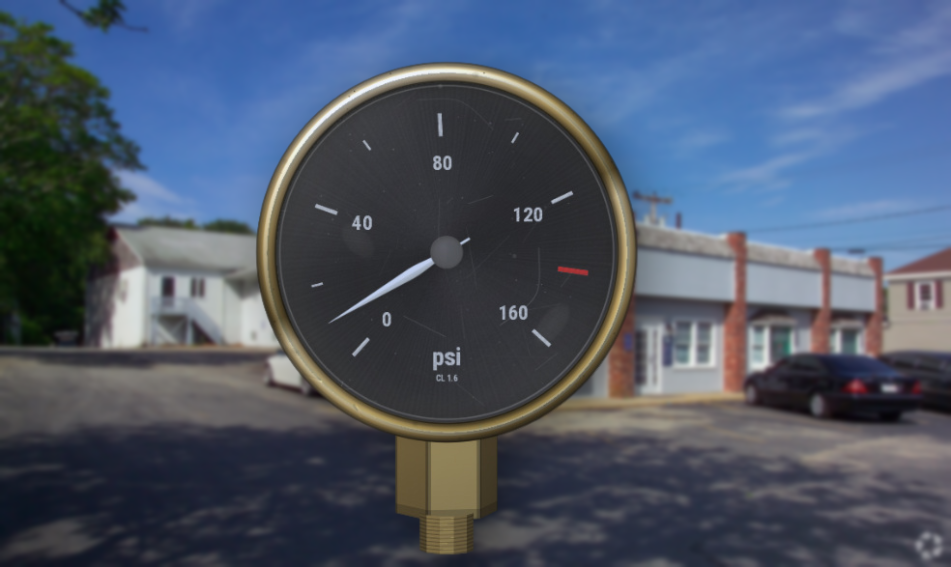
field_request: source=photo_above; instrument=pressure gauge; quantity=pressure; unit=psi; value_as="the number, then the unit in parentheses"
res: 10 (psi)
